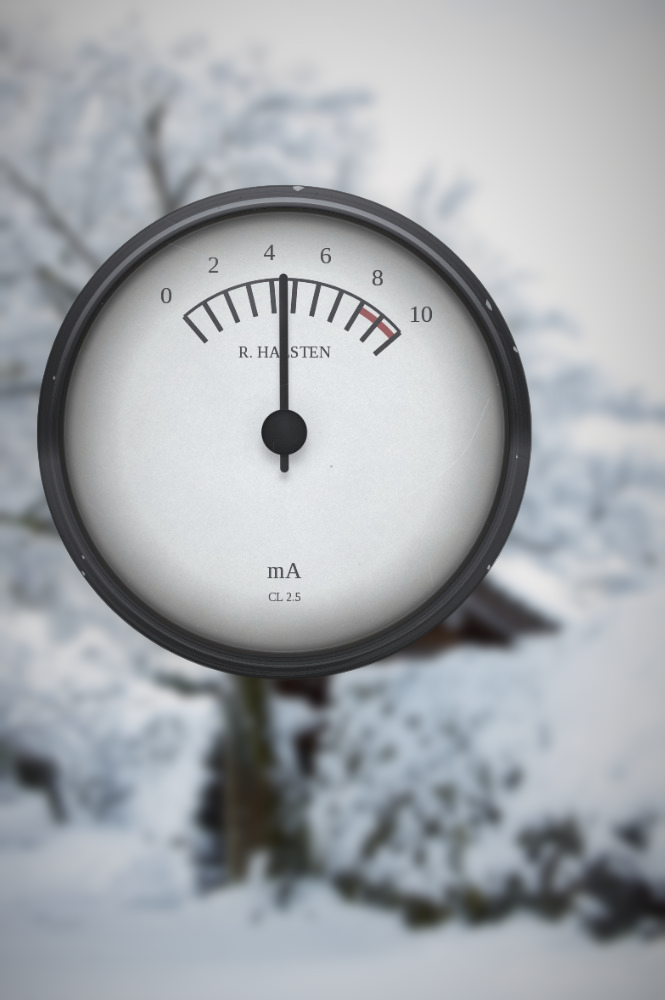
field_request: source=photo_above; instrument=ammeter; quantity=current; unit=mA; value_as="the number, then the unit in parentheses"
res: 4.5 (mA)
